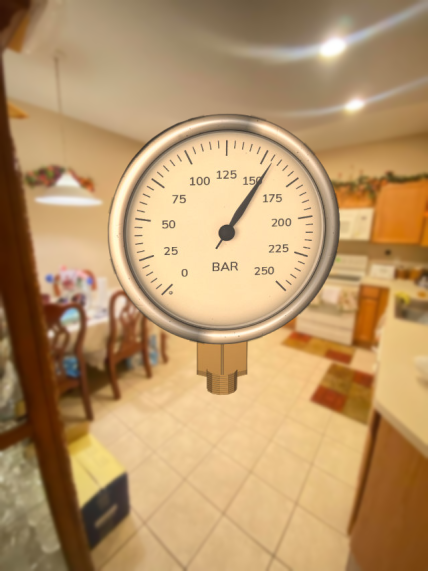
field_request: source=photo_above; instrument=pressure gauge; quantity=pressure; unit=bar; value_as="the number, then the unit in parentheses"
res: 155 (bar)
